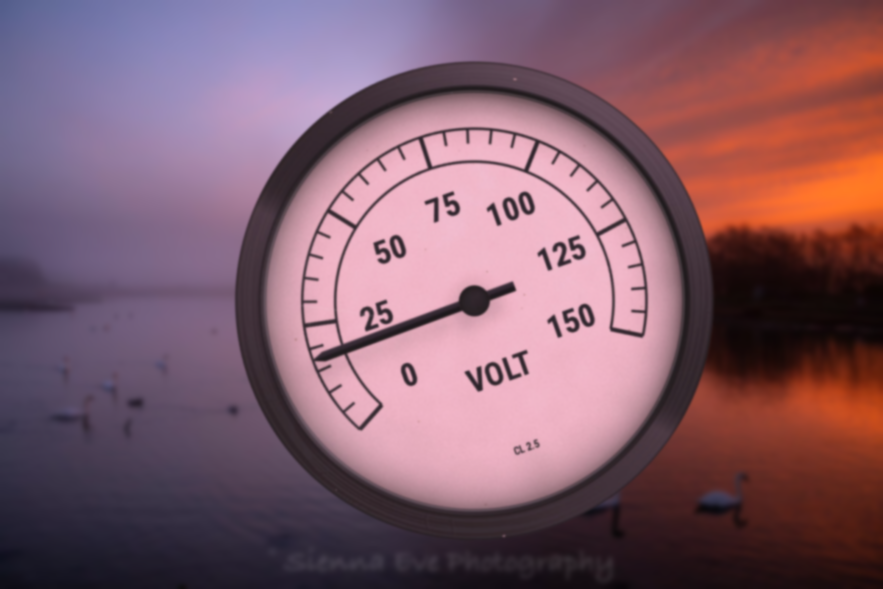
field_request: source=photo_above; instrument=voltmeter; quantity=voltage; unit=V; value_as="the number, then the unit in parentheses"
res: 17.5 (V)
